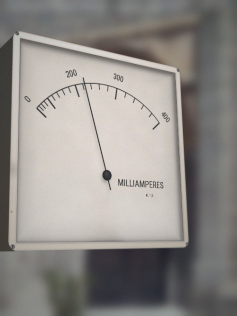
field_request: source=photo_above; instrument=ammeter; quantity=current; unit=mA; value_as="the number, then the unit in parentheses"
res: 220 (mA)
